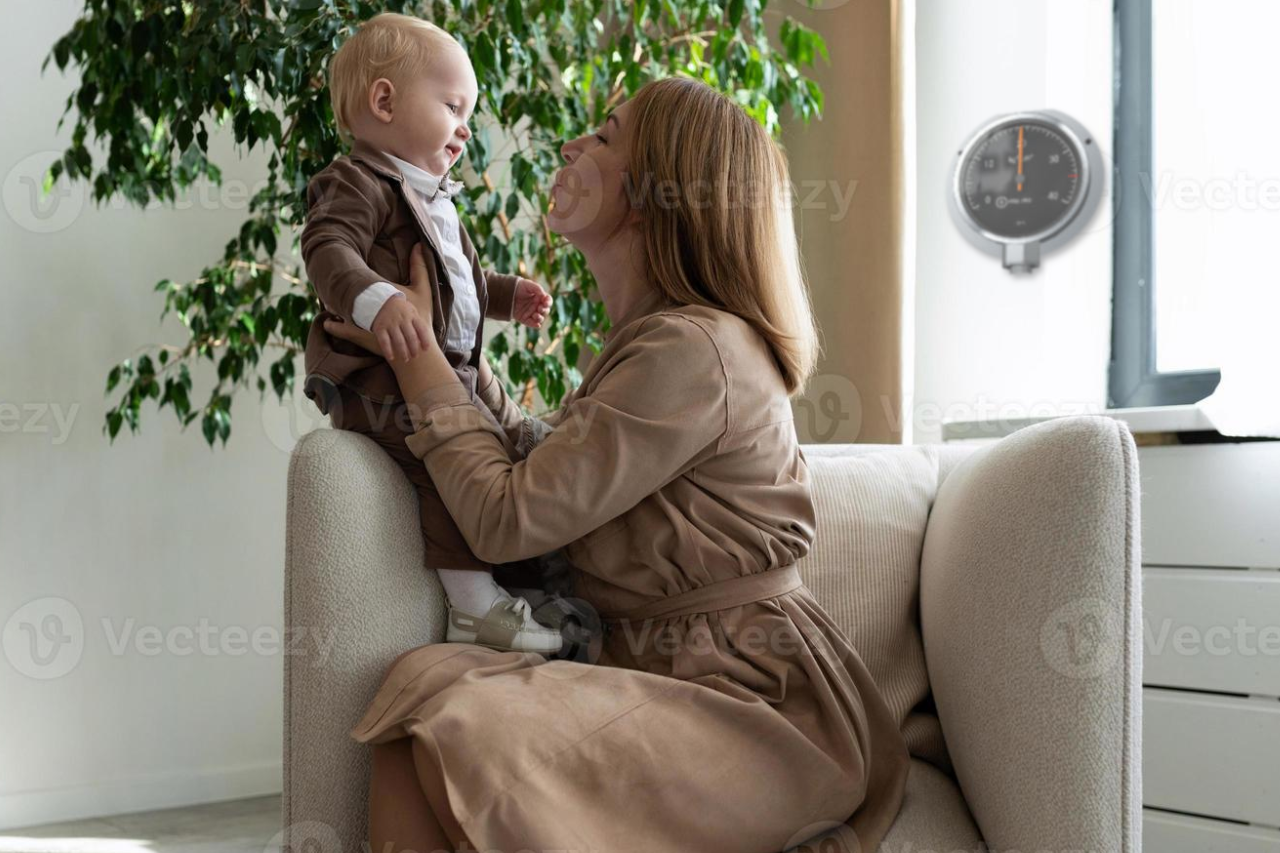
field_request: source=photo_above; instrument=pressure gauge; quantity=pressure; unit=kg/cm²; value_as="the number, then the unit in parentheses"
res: 20 (kg/cm²)
